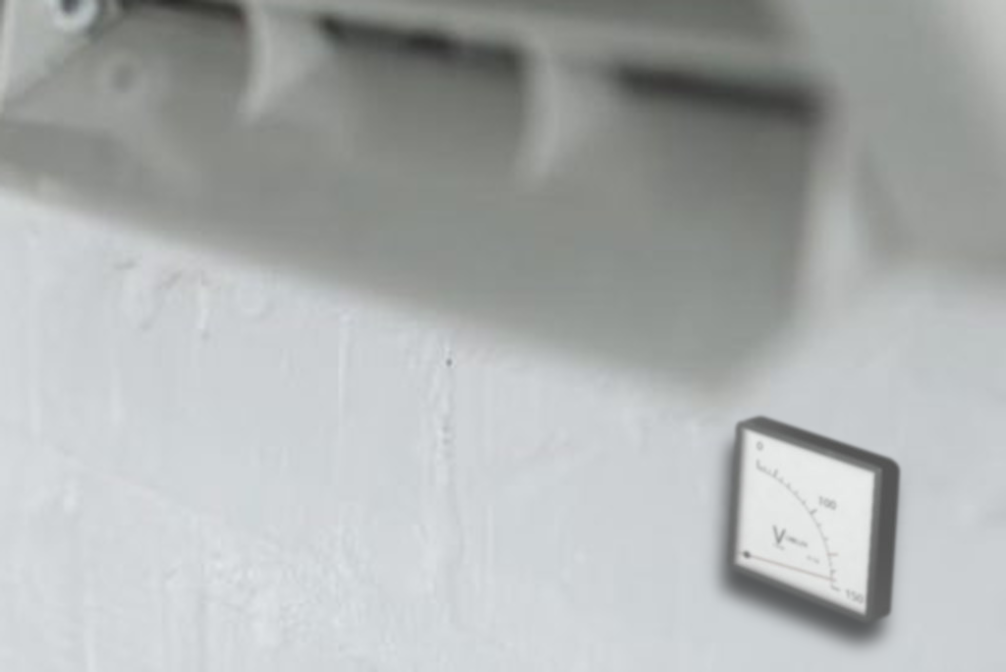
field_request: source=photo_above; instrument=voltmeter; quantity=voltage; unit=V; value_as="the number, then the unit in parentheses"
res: 145 (V)
